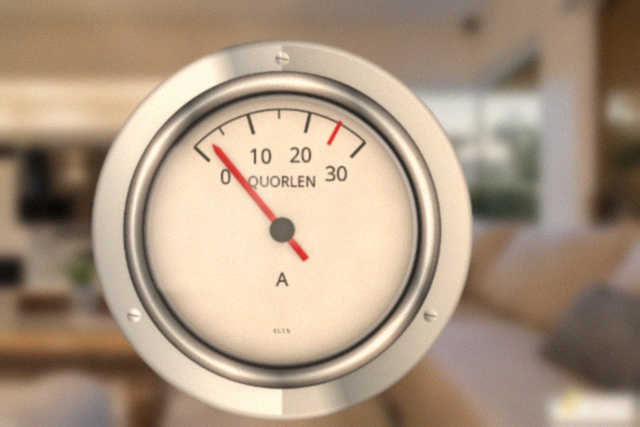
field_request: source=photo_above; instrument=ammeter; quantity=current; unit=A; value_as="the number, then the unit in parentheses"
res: 2.5 (A)
